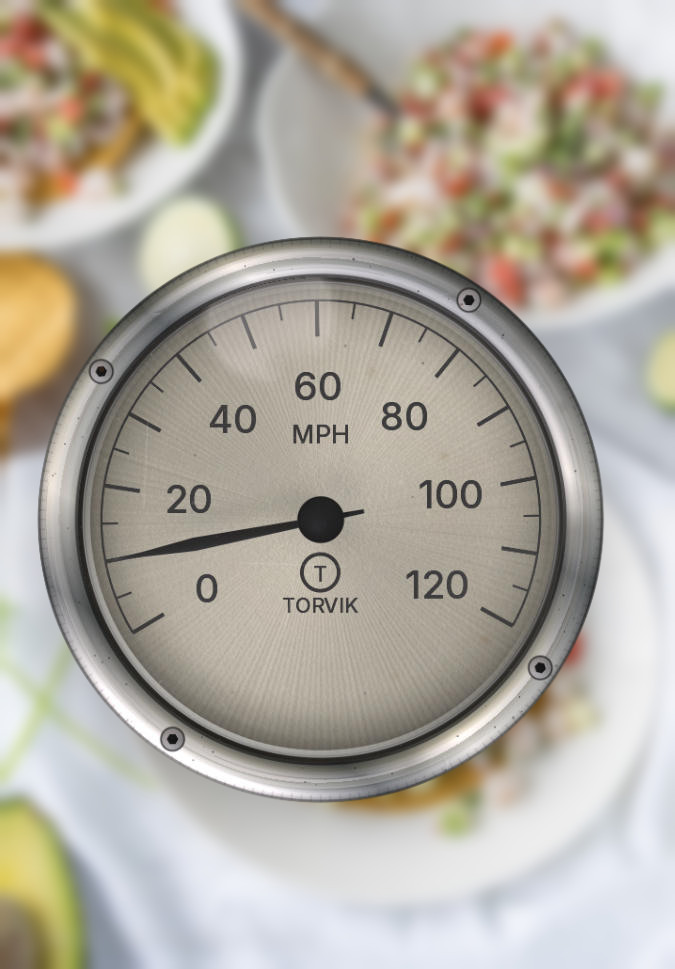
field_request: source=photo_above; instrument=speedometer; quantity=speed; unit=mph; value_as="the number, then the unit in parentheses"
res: 10 (mph)
